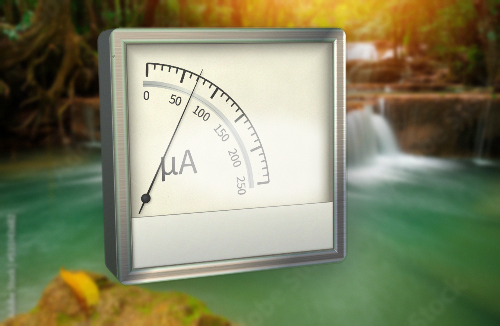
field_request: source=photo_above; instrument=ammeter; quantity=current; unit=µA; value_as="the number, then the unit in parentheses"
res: 70 (µA)
